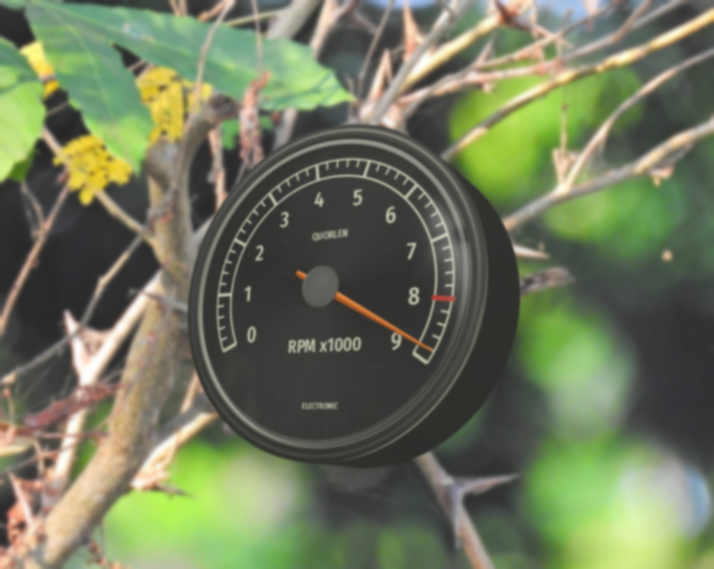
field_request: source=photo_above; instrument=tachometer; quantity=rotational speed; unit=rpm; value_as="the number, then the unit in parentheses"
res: 8800 (rpm)
